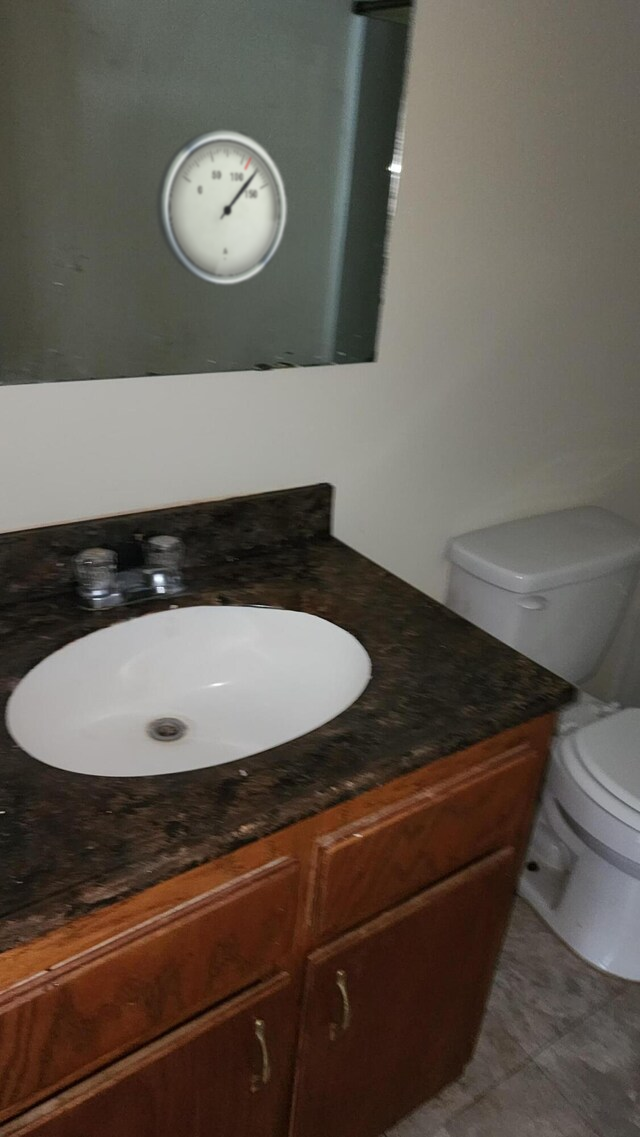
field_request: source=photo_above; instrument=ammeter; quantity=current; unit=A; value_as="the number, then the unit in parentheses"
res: 125 (A)
